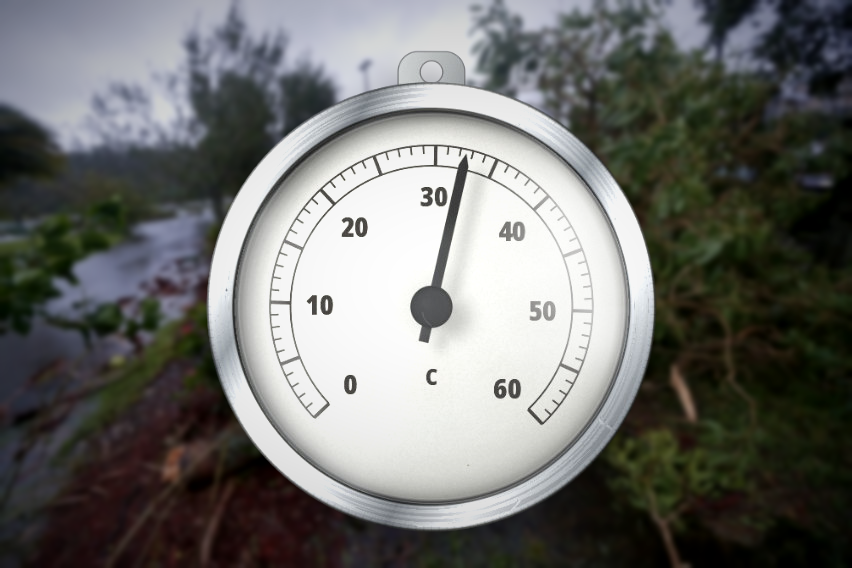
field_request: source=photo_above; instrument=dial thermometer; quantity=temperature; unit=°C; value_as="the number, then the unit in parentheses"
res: 32.5 (°C)
